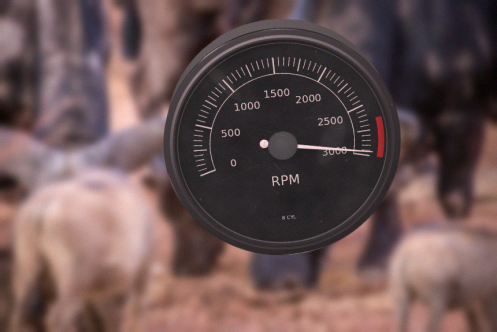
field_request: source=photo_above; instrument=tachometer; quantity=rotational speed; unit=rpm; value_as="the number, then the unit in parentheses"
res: 2950 (rpm)
